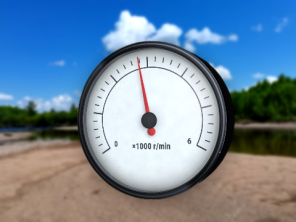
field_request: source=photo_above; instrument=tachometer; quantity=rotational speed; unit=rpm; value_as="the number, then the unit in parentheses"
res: 2800 (rpm)
